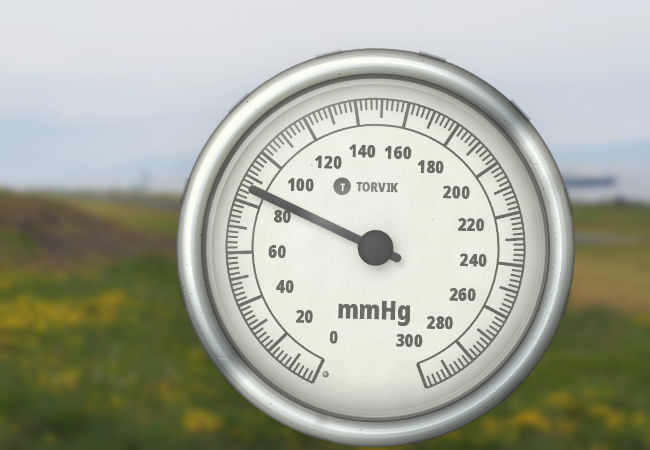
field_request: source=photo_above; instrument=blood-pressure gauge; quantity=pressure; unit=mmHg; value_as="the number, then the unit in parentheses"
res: 86 (mmHg)
